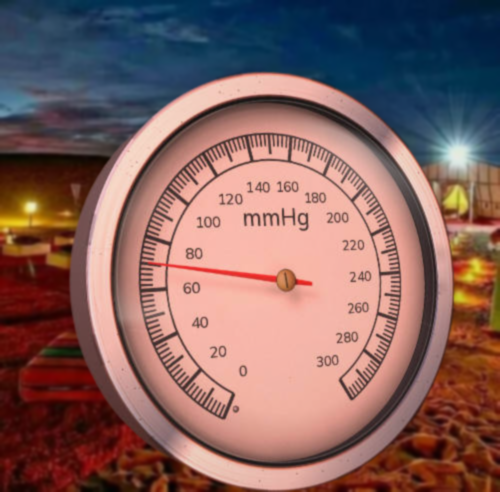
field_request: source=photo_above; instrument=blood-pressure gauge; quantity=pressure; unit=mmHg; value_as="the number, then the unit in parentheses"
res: 70 (mmHg)
